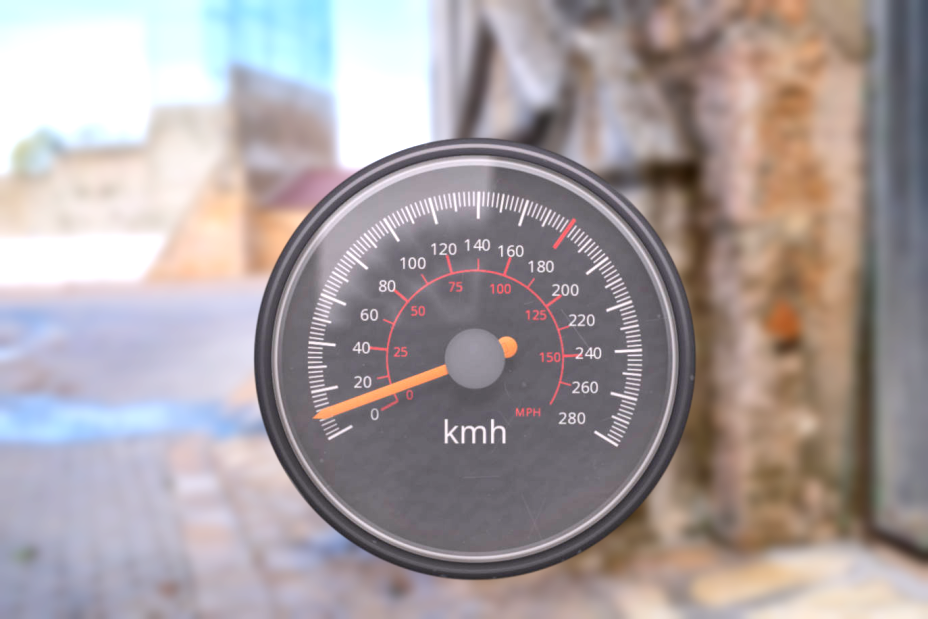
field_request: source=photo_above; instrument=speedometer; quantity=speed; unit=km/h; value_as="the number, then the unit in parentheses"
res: 10 (km/h)
